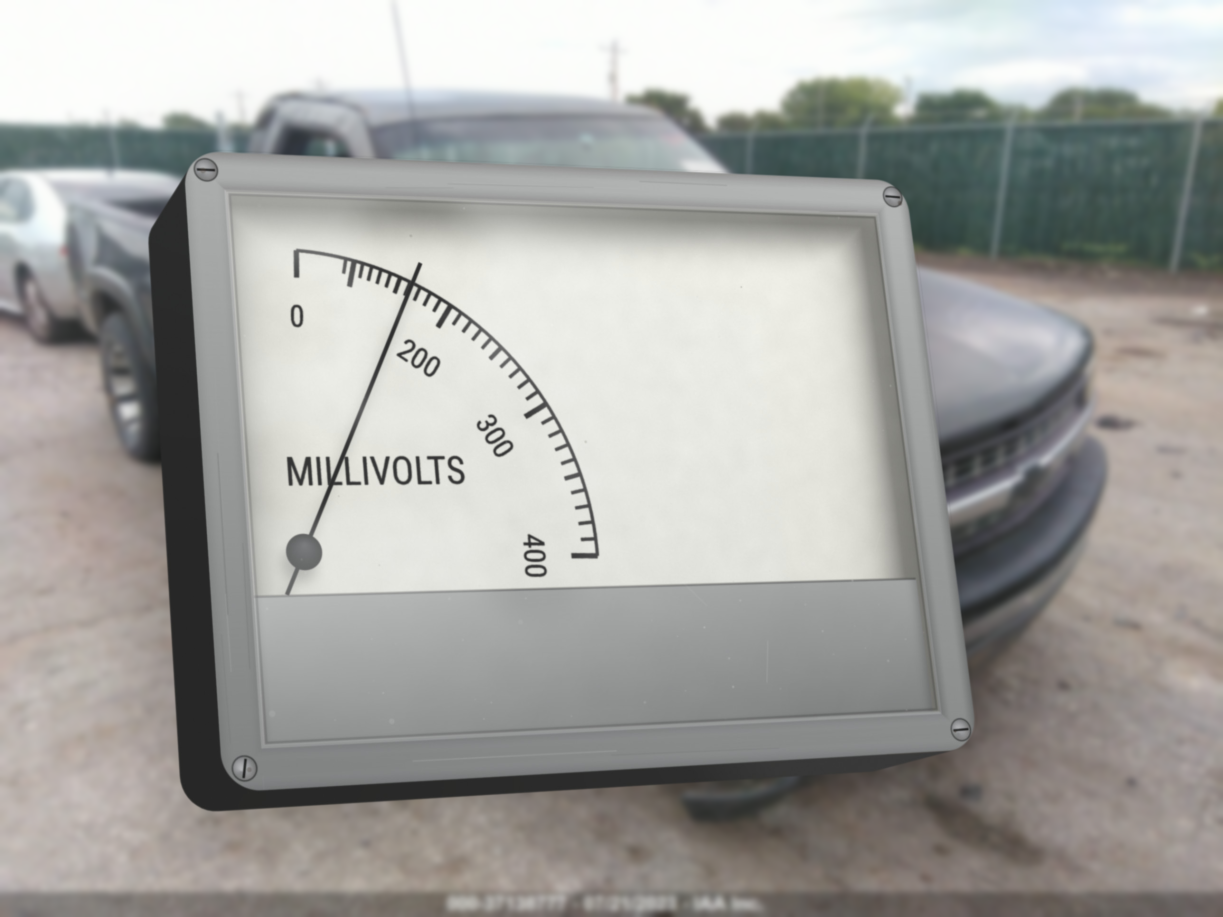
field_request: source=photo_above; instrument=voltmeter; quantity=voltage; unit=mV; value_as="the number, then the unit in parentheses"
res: 160 (mV)
